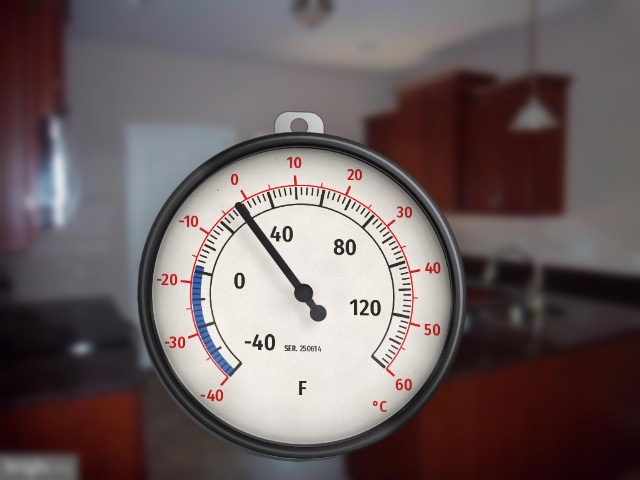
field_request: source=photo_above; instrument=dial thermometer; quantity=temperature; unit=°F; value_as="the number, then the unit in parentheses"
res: 28 (°F)
